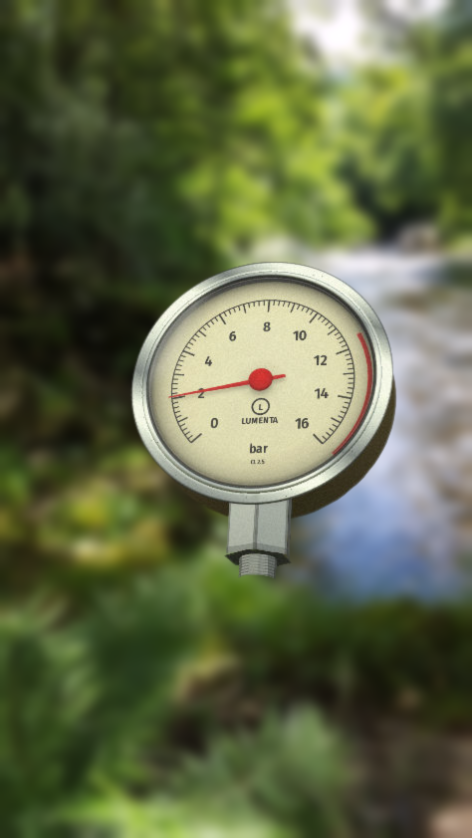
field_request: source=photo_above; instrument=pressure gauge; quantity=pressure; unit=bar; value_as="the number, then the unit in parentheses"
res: 2 (bar)
